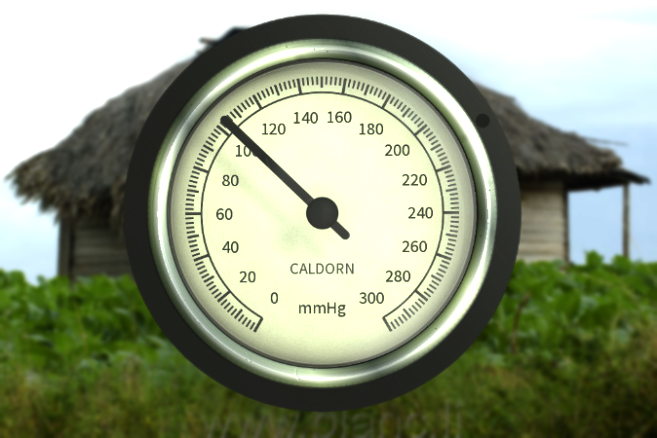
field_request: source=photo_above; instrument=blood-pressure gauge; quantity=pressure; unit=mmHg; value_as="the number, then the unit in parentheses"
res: 104 (mmHg)
